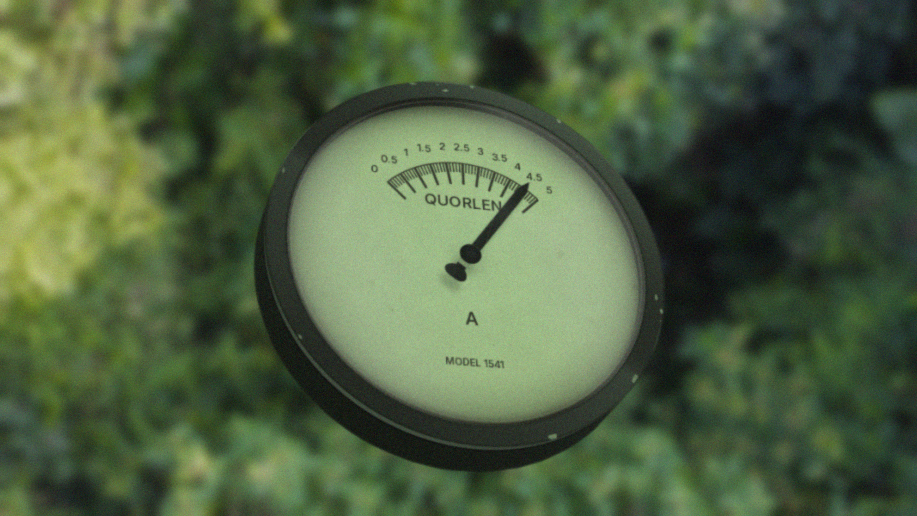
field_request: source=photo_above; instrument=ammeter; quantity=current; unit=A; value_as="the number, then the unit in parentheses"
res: 4.5 (A)
